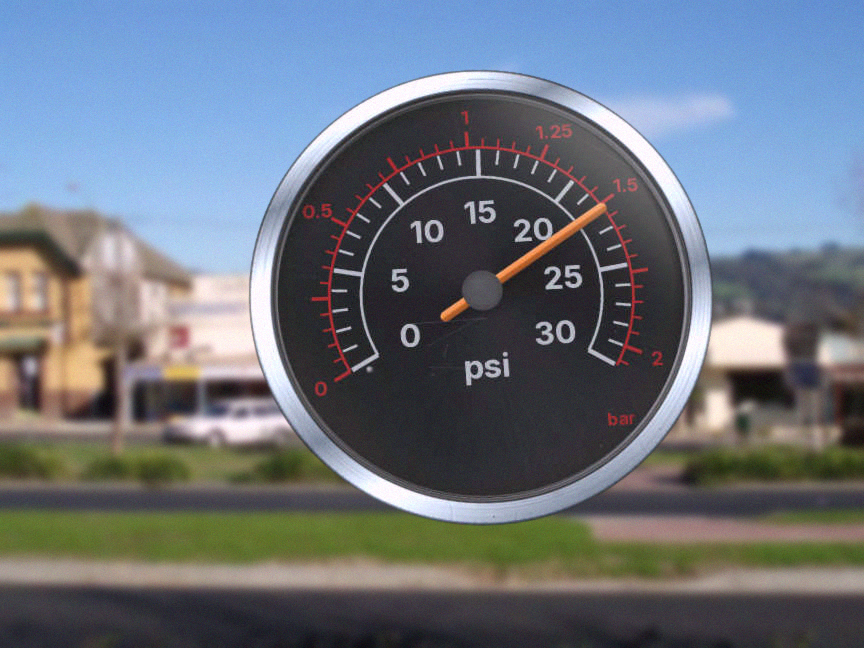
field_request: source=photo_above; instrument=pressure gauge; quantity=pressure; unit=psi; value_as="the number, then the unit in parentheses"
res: 22 (psi)
